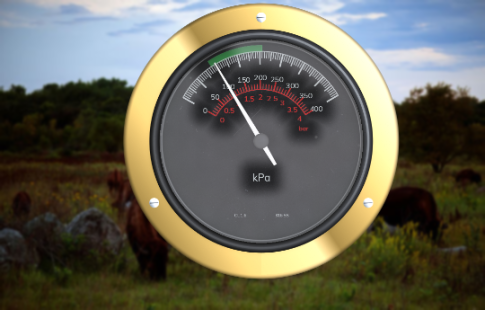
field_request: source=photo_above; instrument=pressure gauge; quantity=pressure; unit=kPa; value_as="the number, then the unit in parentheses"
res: 100 (kPa)
